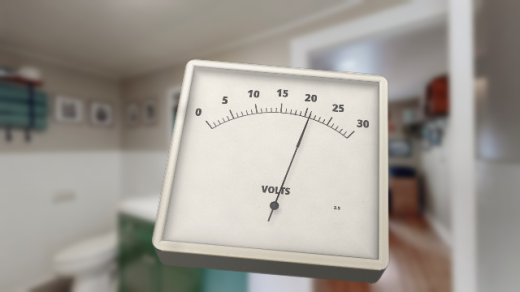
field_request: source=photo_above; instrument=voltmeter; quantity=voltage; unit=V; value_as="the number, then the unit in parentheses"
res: 21 (V)
